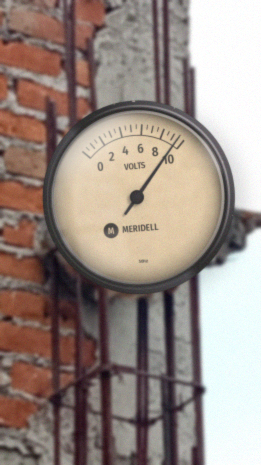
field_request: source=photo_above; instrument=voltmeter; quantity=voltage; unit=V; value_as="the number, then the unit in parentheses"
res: 9.5 (V)
